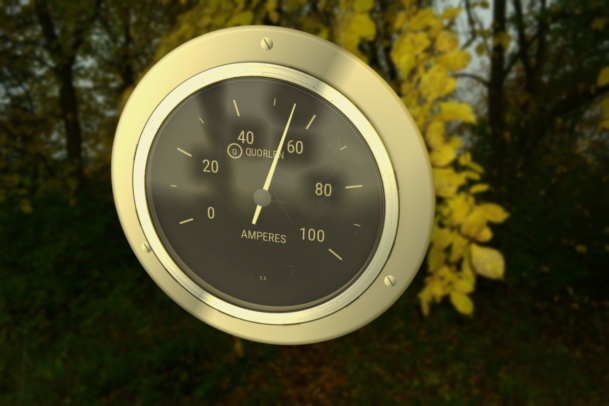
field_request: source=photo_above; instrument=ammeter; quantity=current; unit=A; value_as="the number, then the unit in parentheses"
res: 55 (A)
